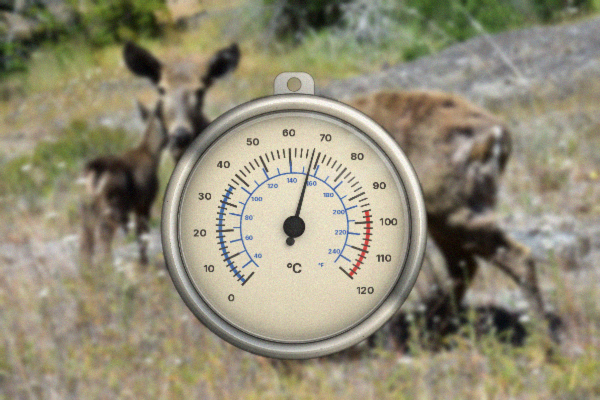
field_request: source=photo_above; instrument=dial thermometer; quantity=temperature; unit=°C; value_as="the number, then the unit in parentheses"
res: 68 (°C)
